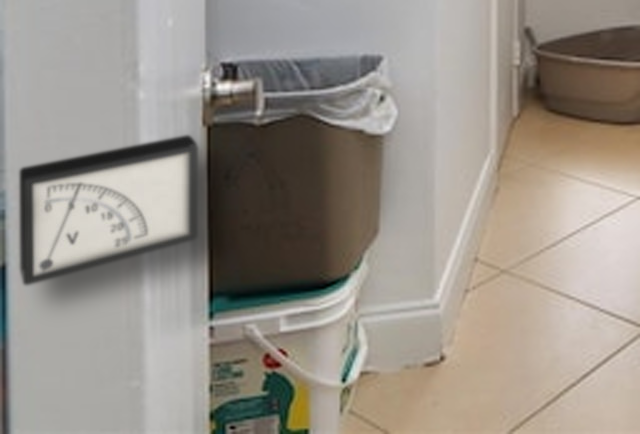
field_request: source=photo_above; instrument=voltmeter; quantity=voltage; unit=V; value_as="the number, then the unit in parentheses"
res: 5 (V)
